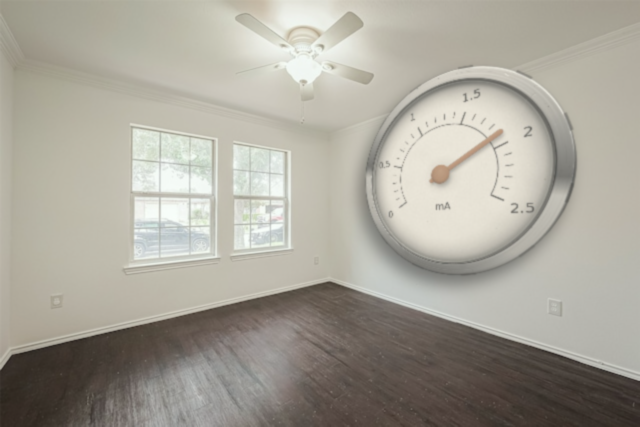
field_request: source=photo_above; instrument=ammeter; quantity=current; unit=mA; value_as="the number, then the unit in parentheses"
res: 1.9 (mA)
